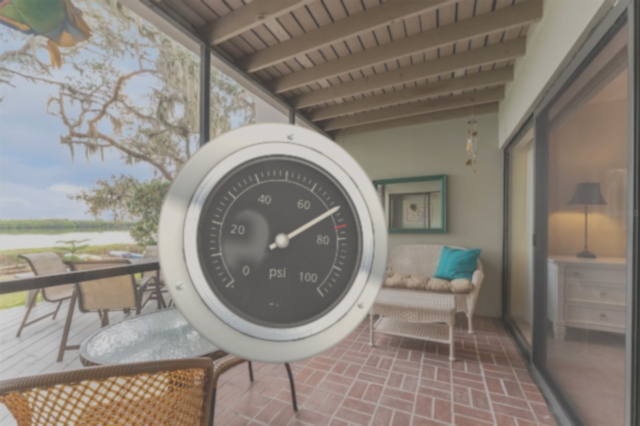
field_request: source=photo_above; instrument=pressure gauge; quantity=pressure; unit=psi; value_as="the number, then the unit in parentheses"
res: 70 (psi)
